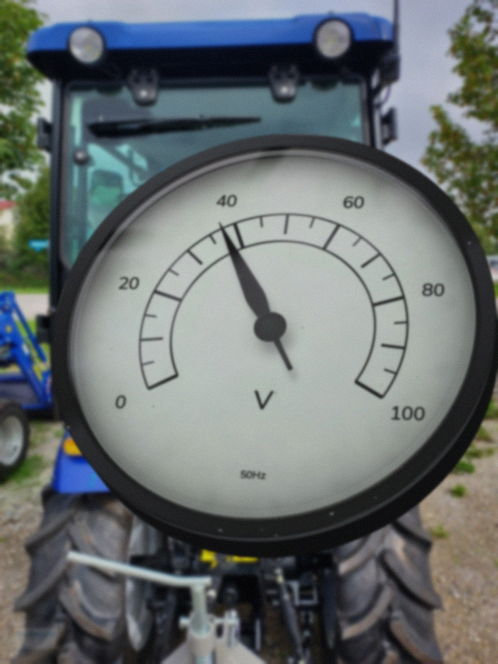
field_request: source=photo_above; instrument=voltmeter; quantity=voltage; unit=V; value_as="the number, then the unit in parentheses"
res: 37.5 (V)
